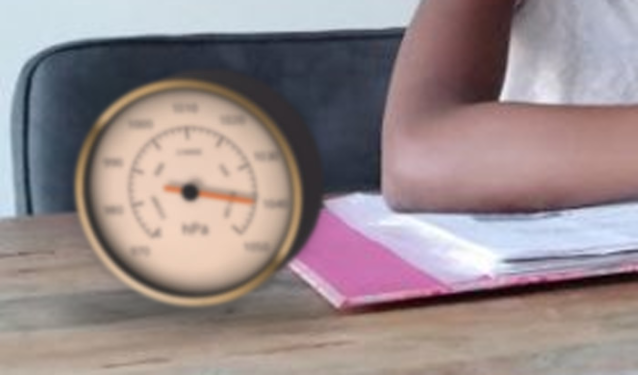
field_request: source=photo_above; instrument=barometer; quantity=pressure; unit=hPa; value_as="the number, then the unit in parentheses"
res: 1040 (hPa)
